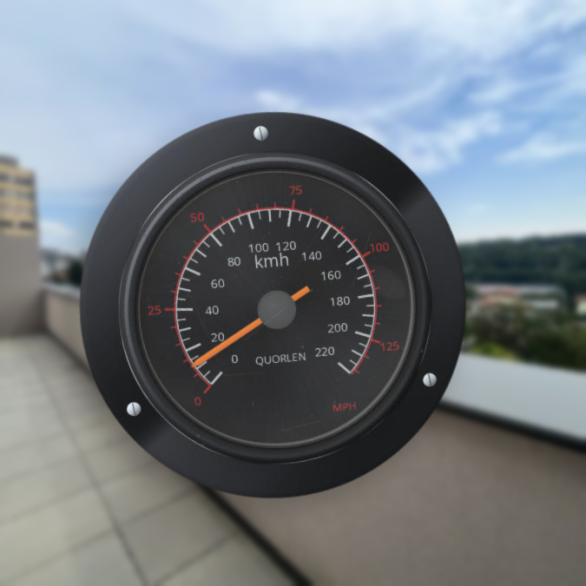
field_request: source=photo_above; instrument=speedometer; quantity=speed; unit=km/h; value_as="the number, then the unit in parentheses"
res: 12.5 (km/h)
